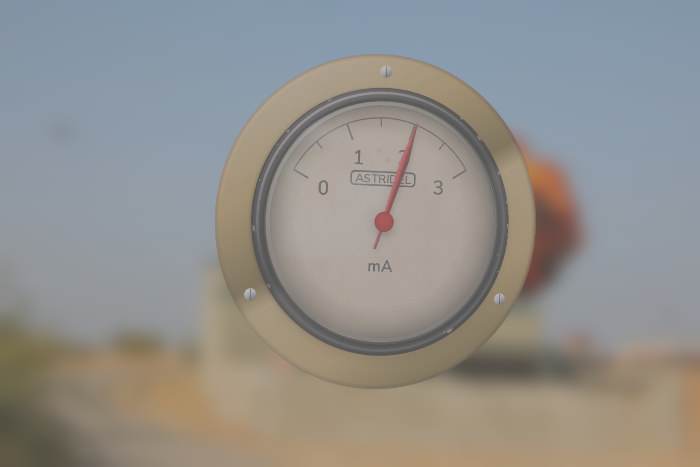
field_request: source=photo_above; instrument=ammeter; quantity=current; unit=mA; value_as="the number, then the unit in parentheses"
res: 2 (mA)
